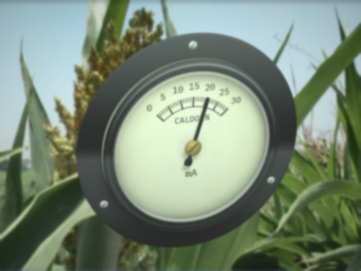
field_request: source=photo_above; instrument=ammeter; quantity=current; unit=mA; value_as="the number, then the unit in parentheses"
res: 20 (mA)
